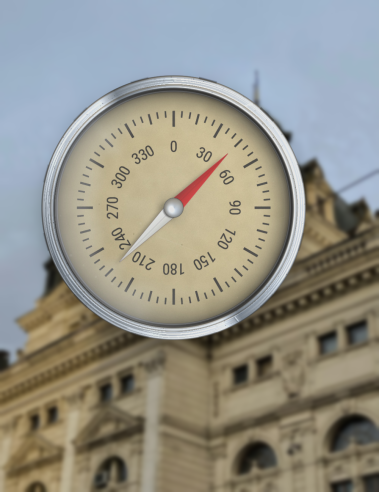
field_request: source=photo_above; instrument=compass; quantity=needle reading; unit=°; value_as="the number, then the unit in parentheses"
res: 45 (°)
